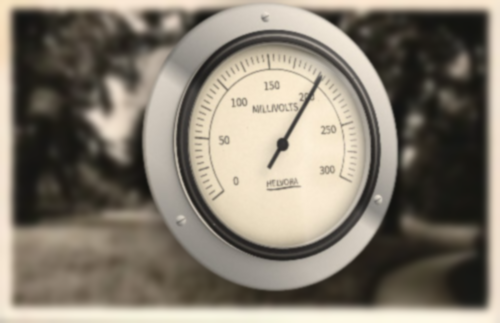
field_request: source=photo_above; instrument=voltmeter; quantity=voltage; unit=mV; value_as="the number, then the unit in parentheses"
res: 200 (mV)
